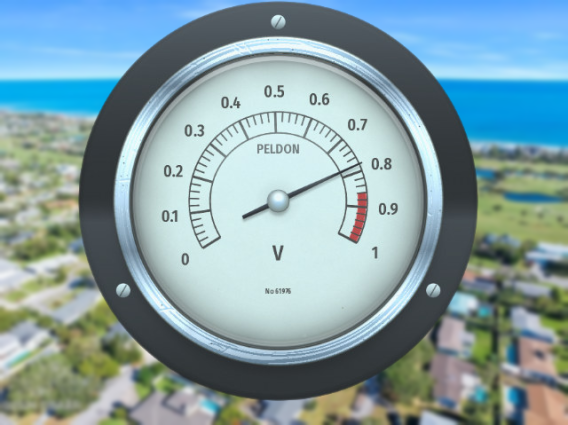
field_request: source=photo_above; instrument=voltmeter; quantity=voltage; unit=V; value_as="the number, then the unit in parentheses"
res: 0.78 (V)
